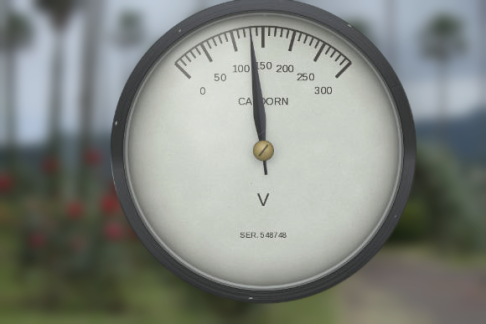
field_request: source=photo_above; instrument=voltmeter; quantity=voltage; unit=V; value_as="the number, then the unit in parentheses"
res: 130 (V)
